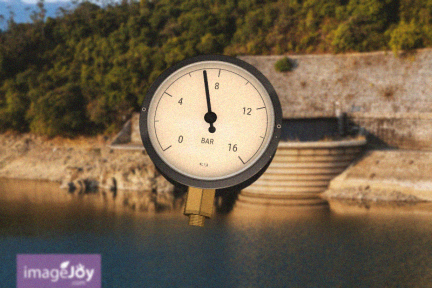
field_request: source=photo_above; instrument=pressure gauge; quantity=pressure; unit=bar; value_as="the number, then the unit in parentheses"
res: 7 (bar)
